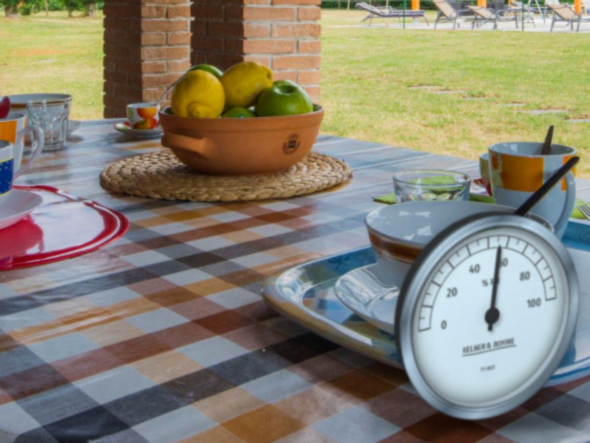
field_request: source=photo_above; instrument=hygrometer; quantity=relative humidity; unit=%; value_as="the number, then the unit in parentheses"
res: 55 (%)
